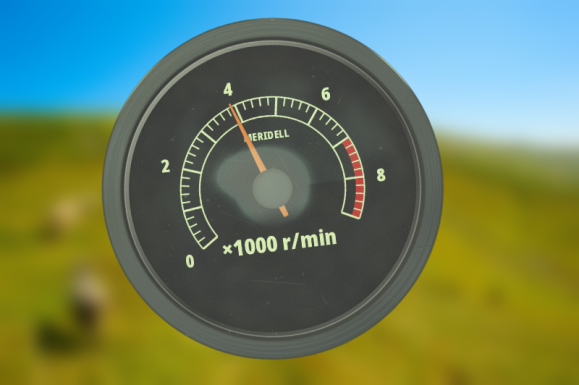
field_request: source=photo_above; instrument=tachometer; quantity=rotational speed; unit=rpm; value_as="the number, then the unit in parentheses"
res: 3900 (rpm)
